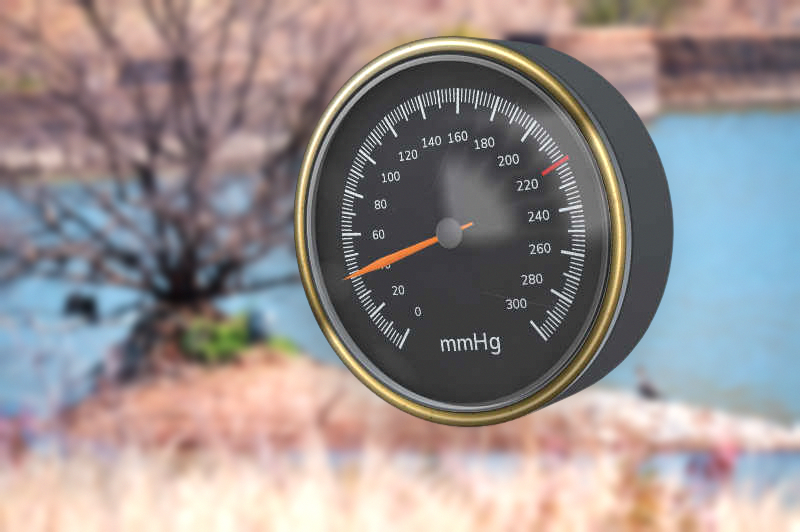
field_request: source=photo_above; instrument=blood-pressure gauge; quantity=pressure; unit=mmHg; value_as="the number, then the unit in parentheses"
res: 40 (mmHg)
